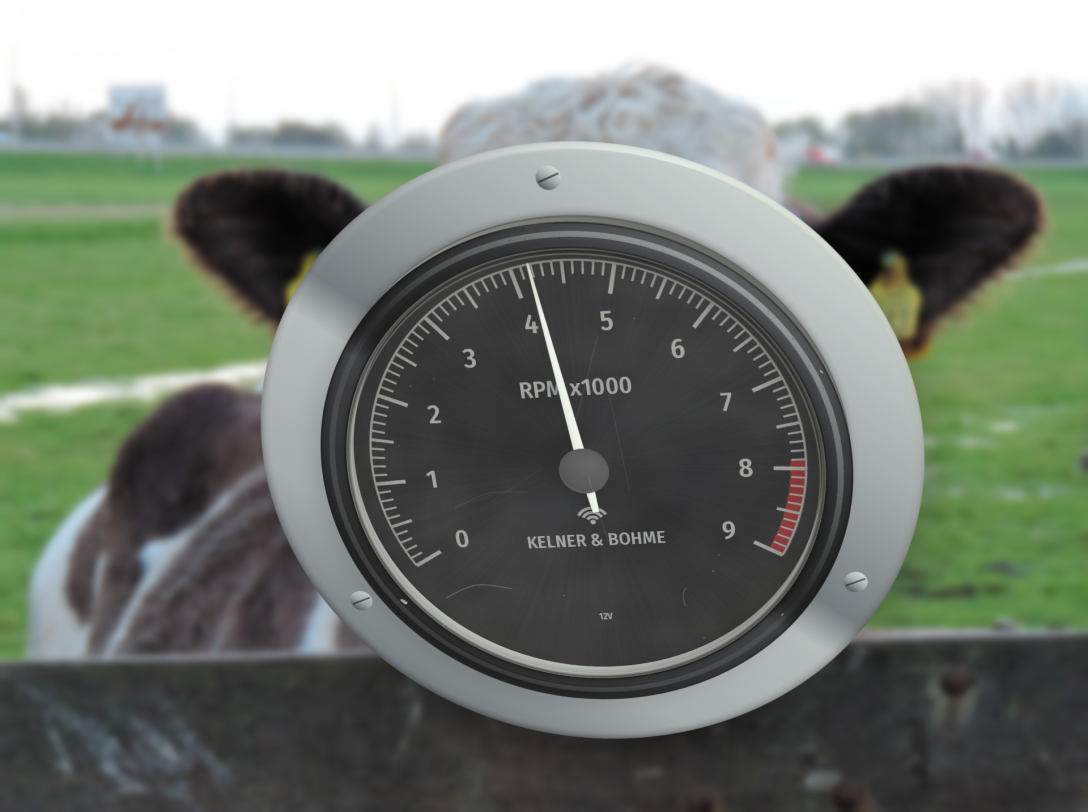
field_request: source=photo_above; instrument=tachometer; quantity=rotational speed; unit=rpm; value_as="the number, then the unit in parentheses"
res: 4200 (rpm)
